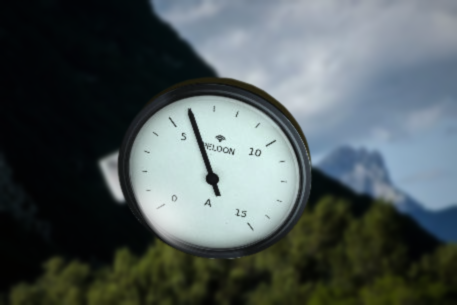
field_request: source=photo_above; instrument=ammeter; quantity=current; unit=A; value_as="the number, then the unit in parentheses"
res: 6 (A)
